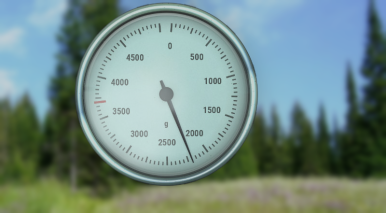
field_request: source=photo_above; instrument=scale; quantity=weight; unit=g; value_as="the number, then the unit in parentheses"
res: 2200 (g)
